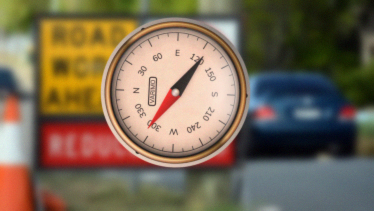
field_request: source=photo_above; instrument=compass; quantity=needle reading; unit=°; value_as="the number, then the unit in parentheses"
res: 305 (°)
